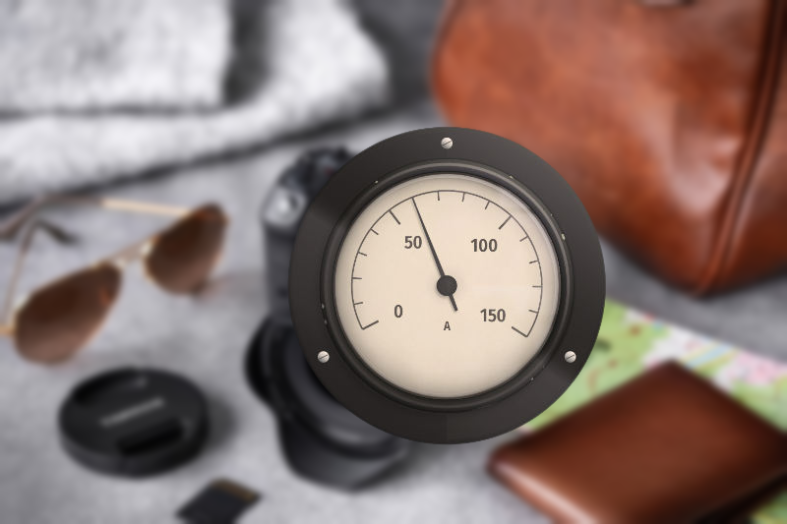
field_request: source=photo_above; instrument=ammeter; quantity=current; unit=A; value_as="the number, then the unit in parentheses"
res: 60 (A)
